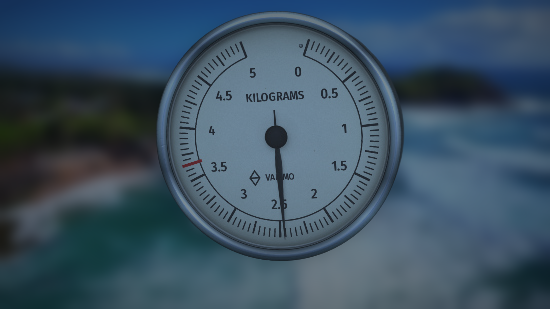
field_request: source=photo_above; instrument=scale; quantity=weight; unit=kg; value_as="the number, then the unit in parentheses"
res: 2.45 (kg)
